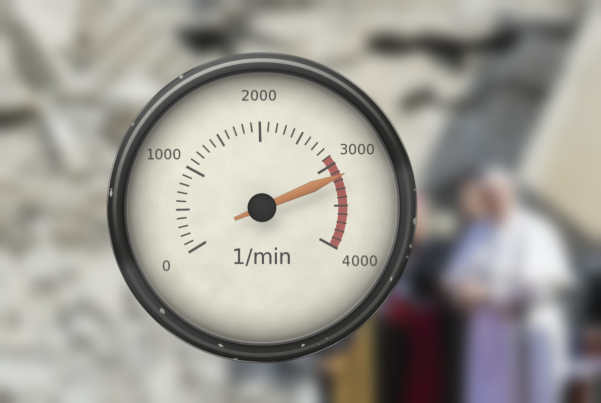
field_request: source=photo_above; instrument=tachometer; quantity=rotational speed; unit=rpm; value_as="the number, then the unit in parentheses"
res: 3150 (rpm)
